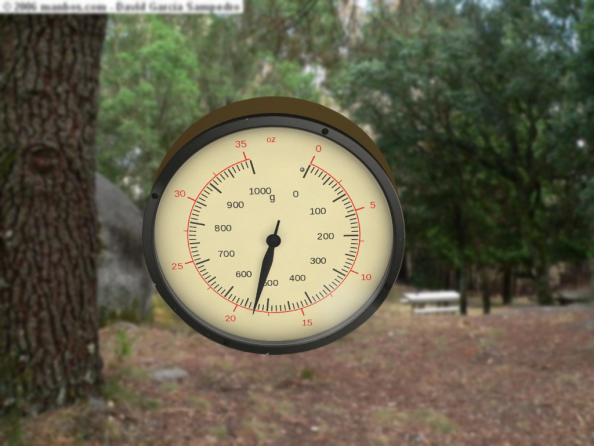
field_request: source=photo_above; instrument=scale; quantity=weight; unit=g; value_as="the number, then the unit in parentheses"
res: 530 (g)
